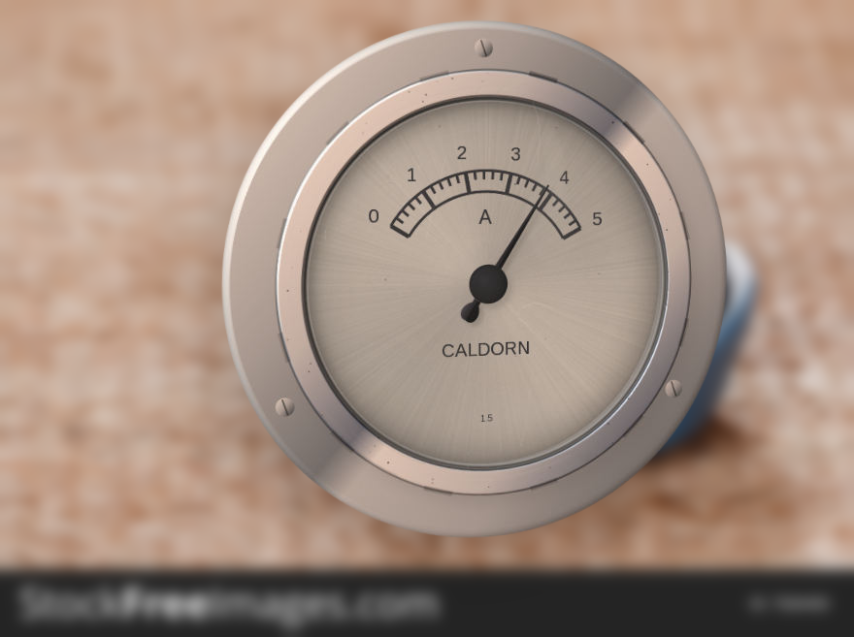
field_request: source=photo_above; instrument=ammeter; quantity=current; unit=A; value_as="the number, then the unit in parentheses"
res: 3.8 (A)
